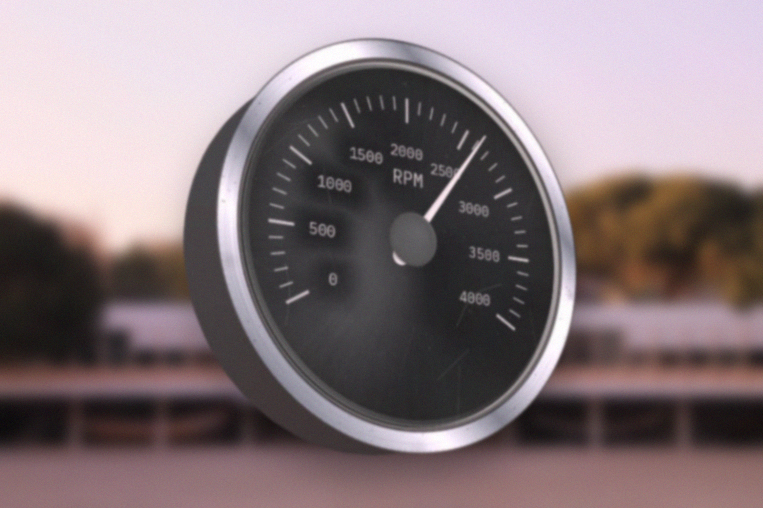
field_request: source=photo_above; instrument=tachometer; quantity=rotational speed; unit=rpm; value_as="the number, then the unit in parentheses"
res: 2600 (rpm)
